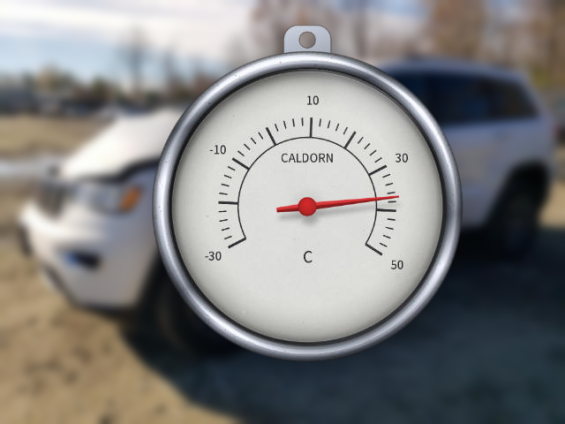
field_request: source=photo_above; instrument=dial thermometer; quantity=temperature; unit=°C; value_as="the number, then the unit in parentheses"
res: 37 (°C)
